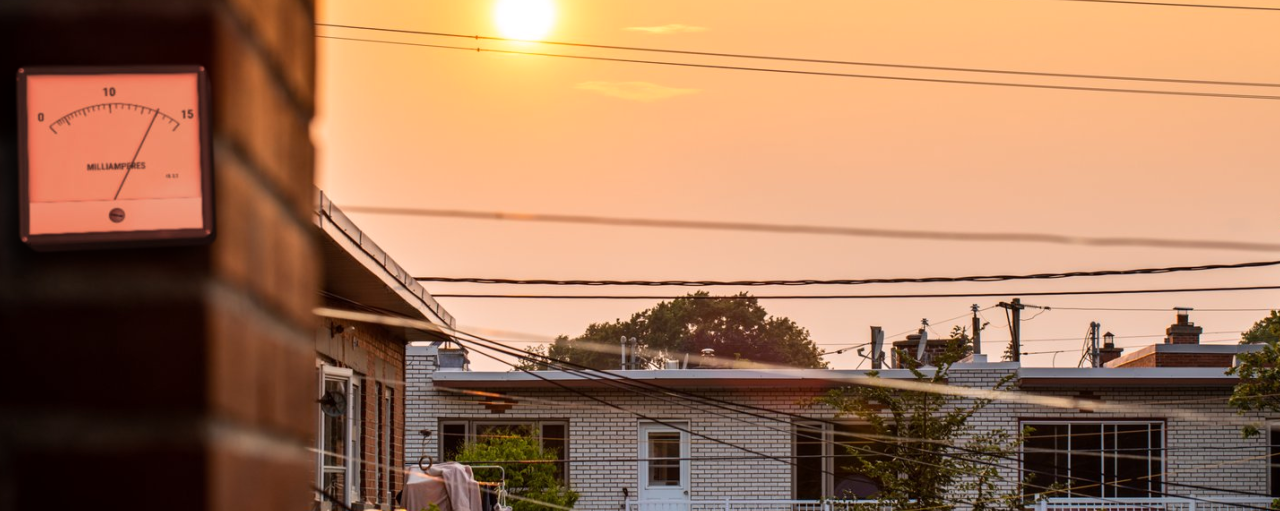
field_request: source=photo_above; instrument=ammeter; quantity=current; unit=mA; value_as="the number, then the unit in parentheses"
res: 13.5 (mA)
